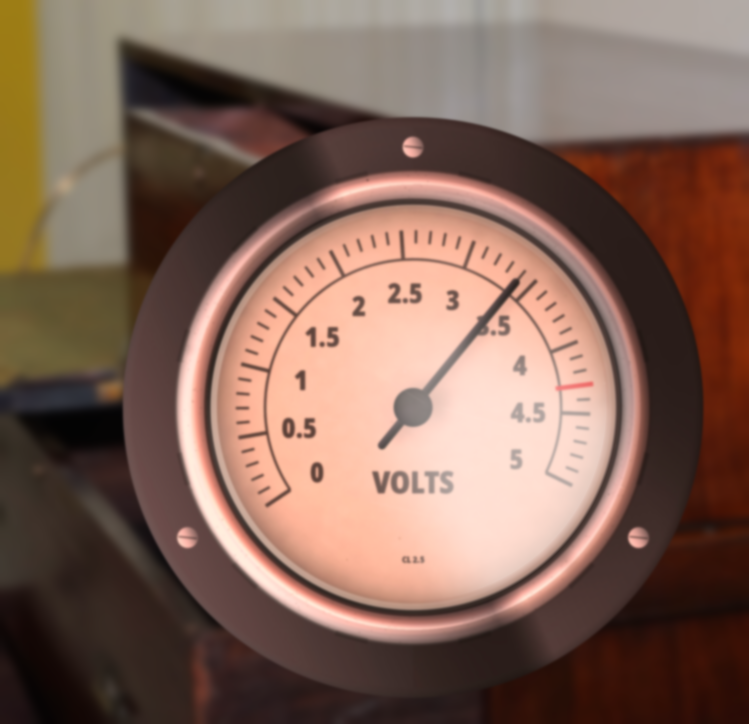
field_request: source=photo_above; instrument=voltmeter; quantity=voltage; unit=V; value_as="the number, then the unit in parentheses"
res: 3.4 (V)
